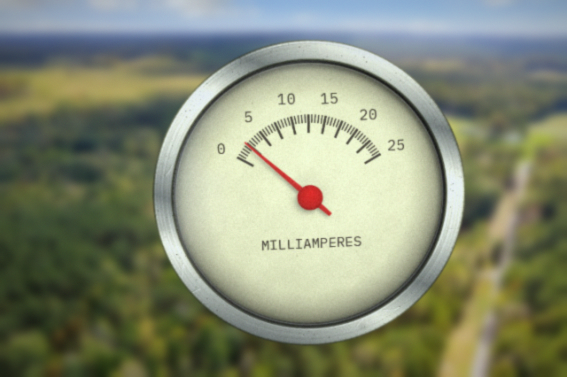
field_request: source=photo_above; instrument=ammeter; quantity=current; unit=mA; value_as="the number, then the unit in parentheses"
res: 2.5 (mA)
